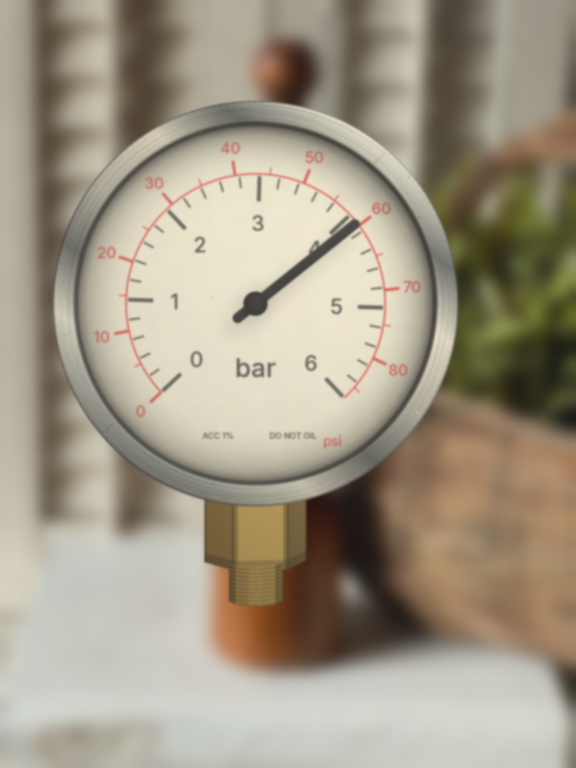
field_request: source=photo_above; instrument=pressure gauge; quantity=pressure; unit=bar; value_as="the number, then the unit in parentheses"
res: 4.1 (bar)
